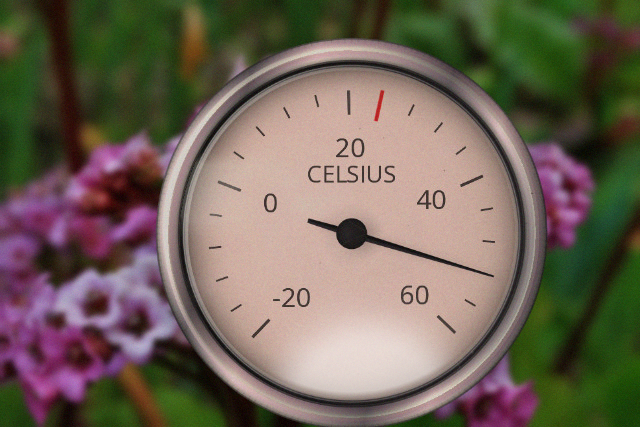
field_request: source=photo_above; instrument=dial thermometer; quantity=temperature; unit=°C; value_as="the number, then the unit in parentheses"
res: 52 (°C)
